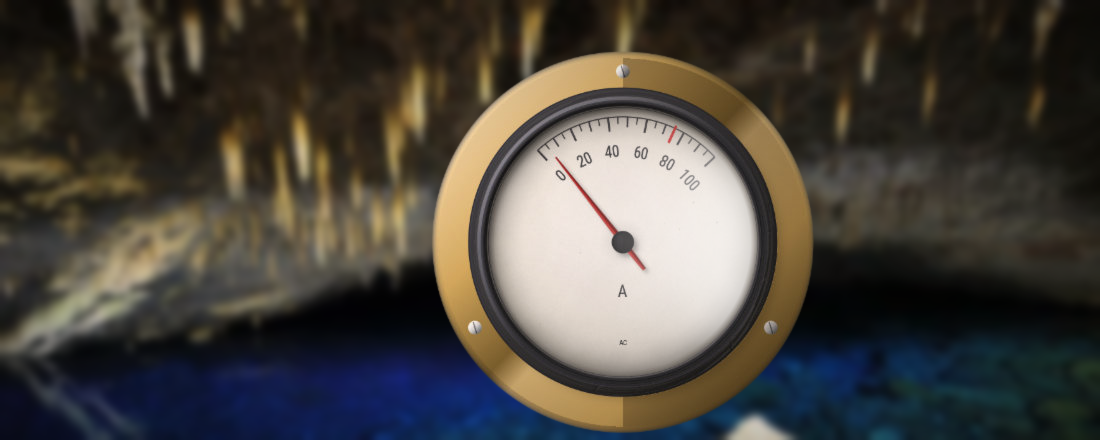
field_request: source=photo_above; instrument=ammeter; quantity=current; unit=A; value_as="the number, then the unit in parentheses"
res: 5 (A)
